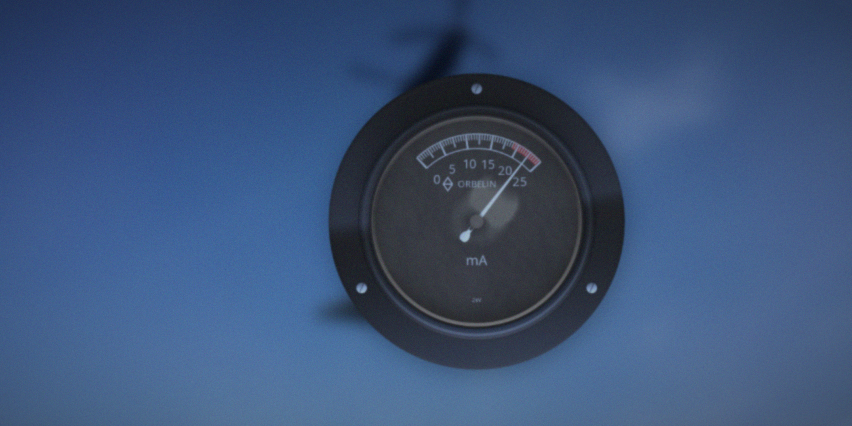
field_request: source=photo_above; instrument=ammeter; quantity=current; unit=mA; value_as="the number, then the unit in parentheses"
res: 22.5 (mA)
